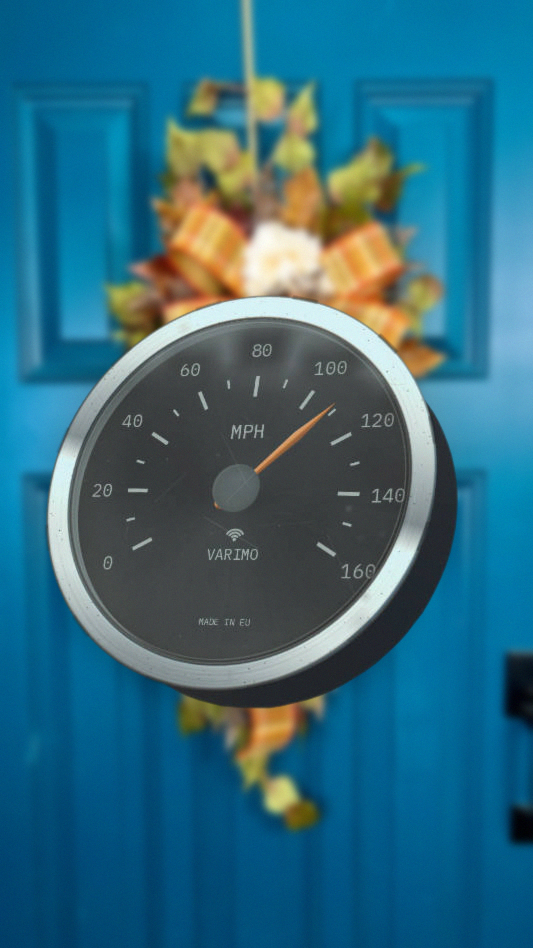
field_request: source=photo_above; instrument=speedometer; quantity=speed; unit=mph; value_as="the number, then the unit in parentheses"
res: 110 (mph)
